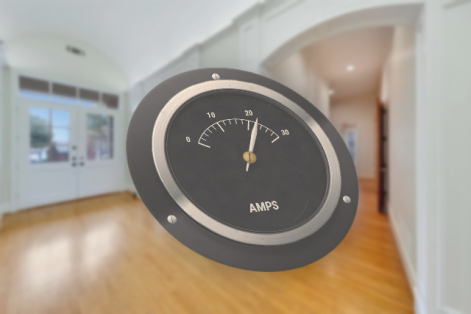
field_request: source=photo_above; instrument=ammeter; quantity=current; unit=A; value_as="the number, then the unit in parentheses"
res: 22 (A)
